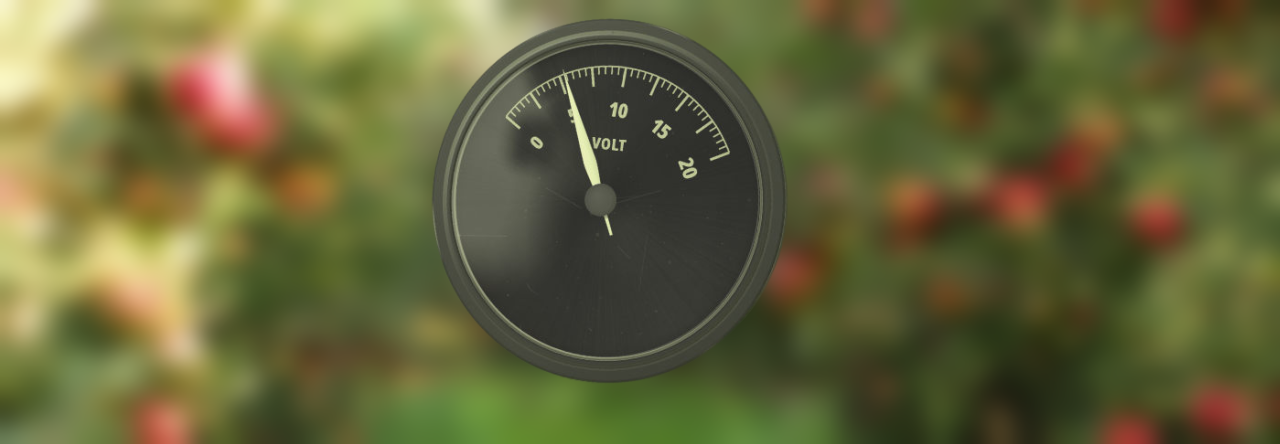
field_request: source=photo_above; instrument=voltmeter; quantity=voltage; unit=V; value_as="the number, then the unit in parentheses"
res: 5.5 (V)
